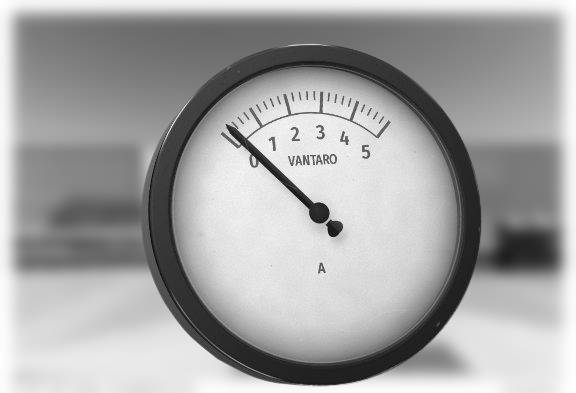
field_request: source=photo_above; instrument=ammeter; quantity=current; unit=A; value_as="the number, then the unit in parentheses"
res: 0.2 (A)
